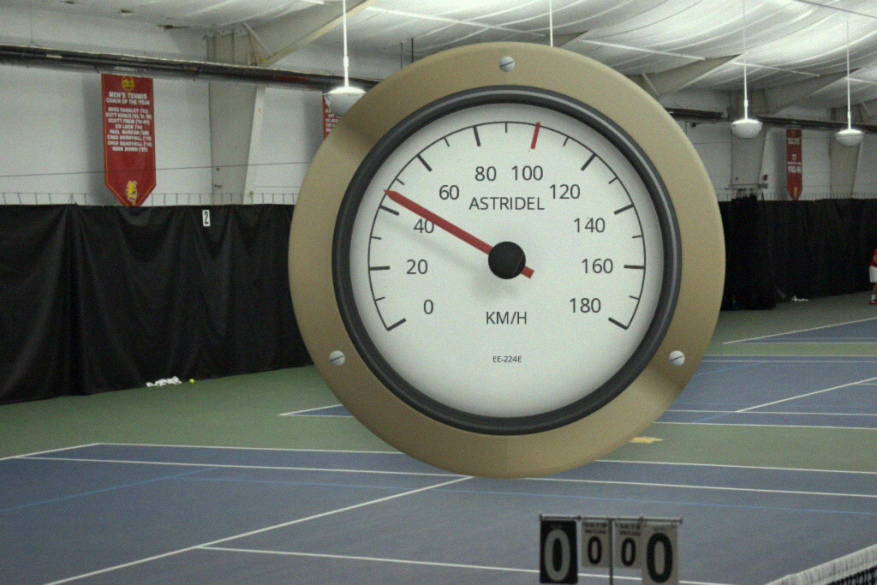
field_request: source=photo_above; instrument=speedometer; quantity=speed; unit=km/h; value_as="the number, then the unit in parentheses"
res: 45 (km/h)
